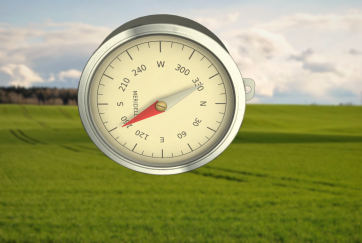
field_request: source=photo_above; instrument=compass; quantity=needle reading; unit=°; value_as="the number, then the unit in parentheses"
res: 150 (°)
